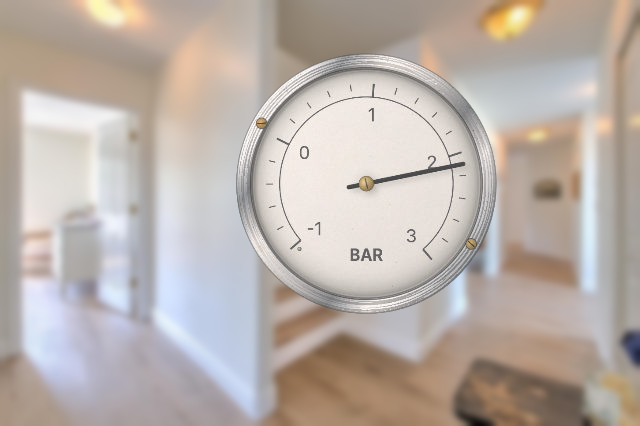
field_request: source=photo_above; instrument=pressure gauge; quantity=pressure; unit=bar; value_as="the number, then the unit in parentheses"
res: 2.1 (bar)
